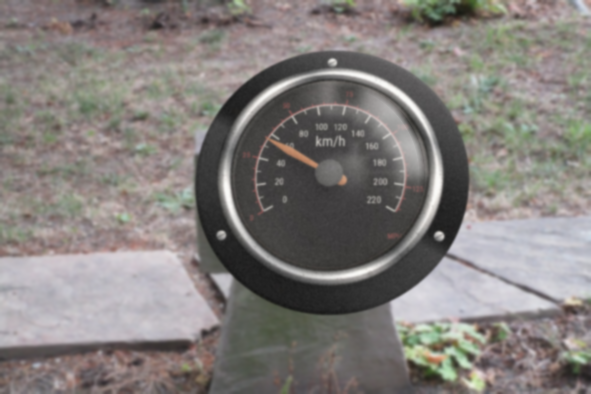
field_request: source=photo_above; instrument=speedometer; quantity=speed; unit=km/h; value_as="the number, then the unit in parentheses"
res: 55 (km/h)
